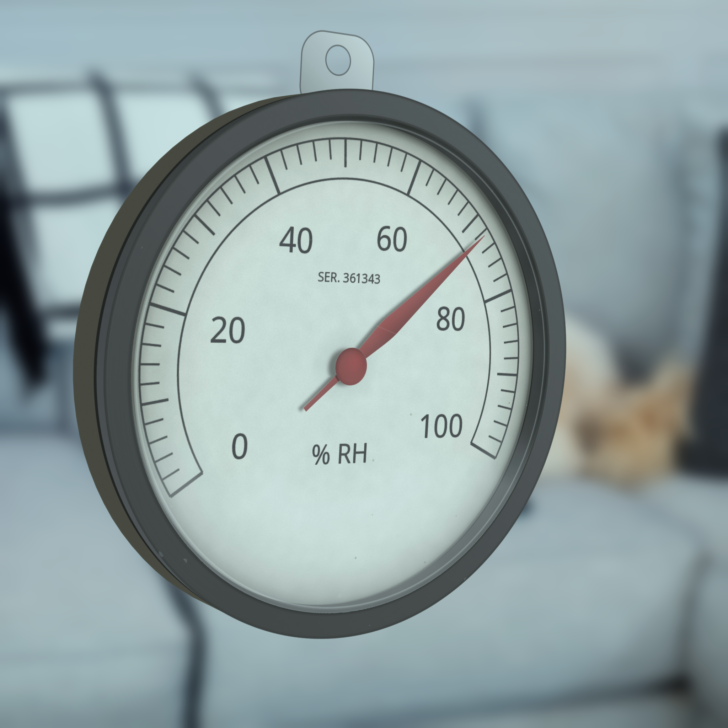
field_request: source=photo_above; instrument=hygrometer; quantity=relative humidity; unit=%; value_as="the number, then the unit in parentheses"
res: 72 (%)
